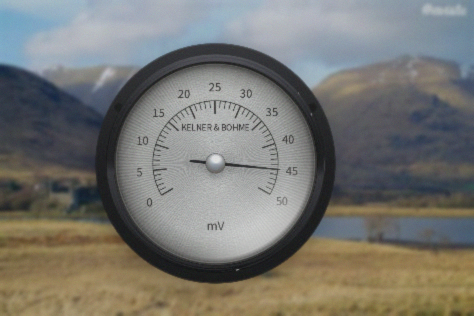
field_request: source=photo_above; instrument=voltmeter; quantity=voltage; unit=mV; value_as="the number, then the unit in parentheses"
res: 45 (mV)
